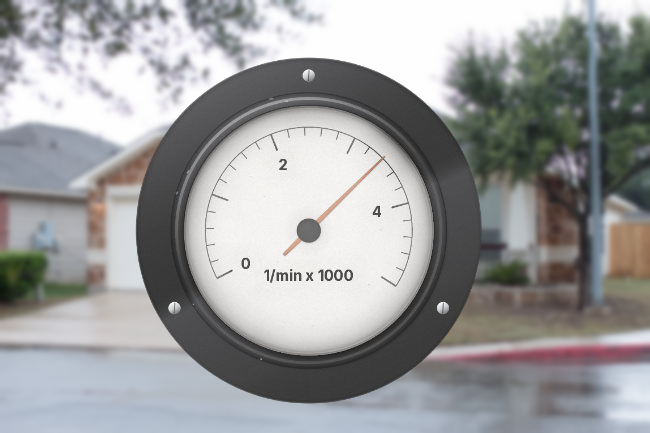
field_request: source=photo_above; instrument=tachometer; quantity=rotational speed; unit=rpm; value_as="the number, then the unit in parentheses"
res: 3400 (rpm)
